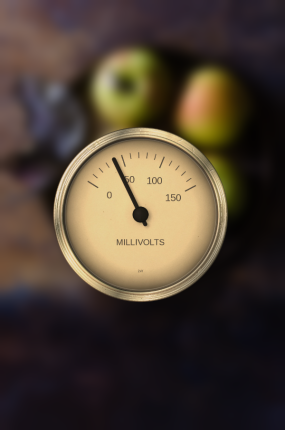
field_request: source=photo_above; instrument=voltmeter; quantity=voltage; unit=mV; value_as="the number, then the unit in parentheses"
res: 40 (mV)
